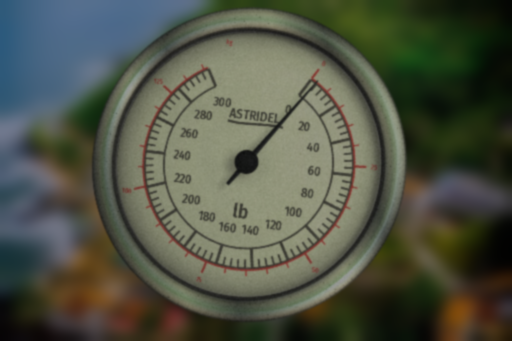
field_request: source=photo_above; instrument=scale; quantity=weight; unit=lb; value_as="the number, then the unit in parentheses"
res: 4 (lb)
